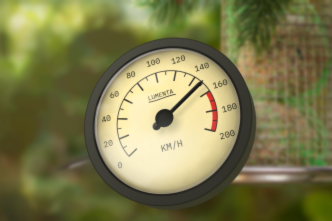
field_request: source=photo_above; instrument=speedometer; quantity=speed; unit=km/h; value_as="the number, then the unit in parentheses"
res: 150 (km/h)
